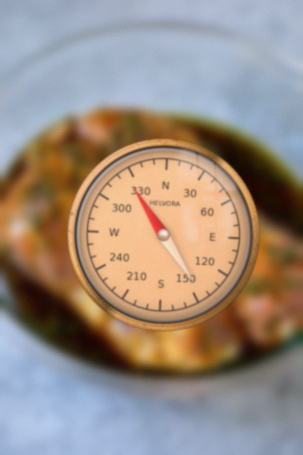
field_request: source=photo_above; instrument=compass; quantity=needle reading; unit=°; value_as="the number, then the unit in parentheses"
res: 325 (°)
